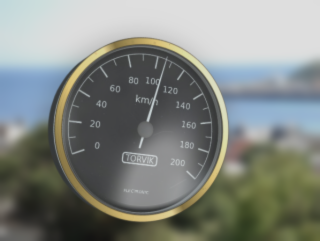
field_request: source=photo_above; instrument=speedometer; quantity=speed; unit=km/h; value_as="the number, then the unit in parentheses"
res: 105 (km/h)
